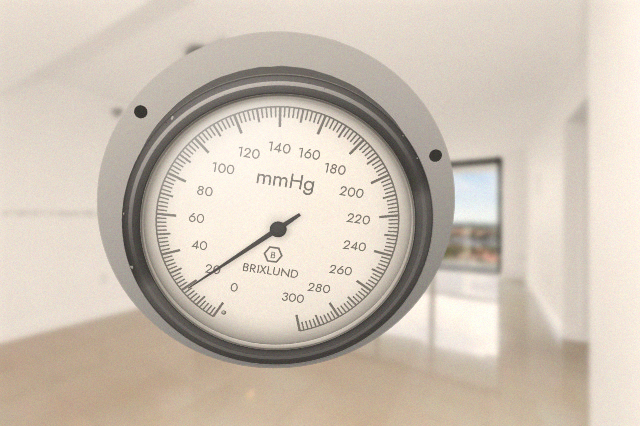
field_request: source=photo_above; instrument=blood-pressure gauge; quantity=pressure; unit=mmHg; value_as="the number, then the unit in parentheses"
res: 20 (mmHg)
